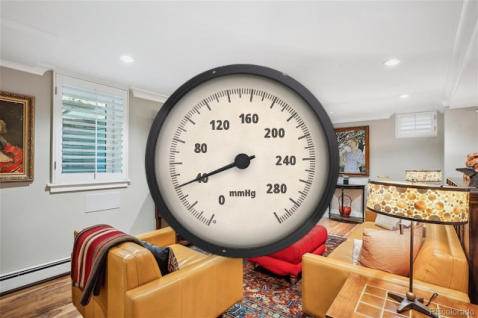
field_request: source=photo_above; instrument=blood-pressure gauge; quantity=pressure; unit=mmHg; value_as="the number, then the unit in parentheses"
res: 40 (mmHg)
